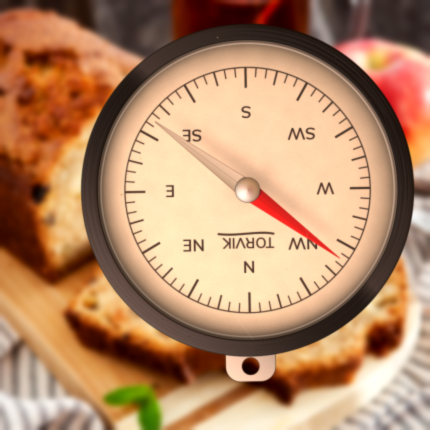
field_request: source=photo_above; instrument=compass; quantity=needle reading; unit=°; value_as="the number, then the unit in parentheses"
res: 307.5 (°)
